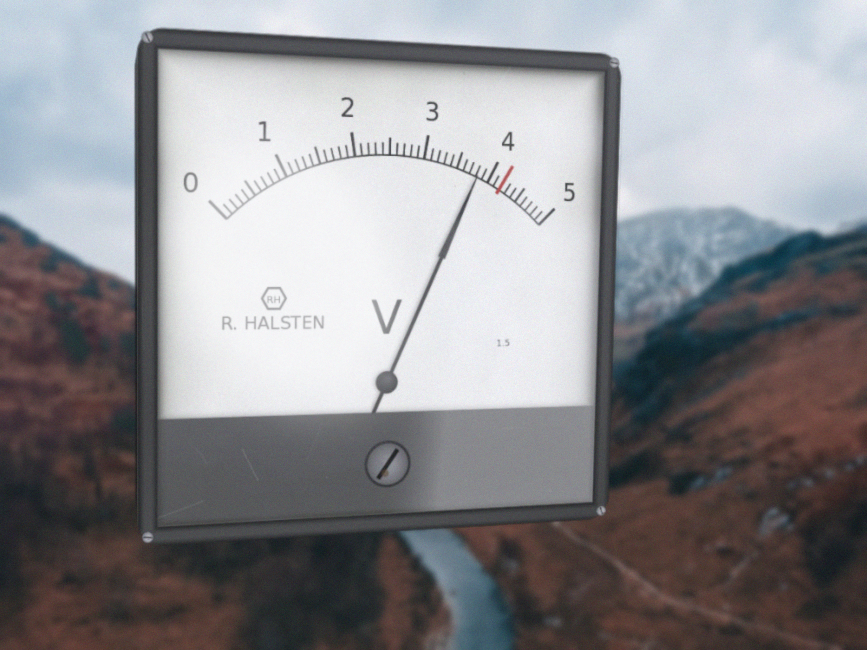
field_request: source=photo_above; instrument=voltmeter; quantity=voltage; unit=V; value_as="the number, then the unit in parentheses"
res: 3.8 (V)
